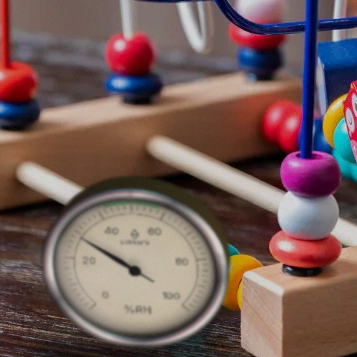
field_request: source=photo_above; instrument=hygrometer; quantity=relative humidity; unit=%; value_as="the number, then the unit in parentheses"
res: 30 (%)
